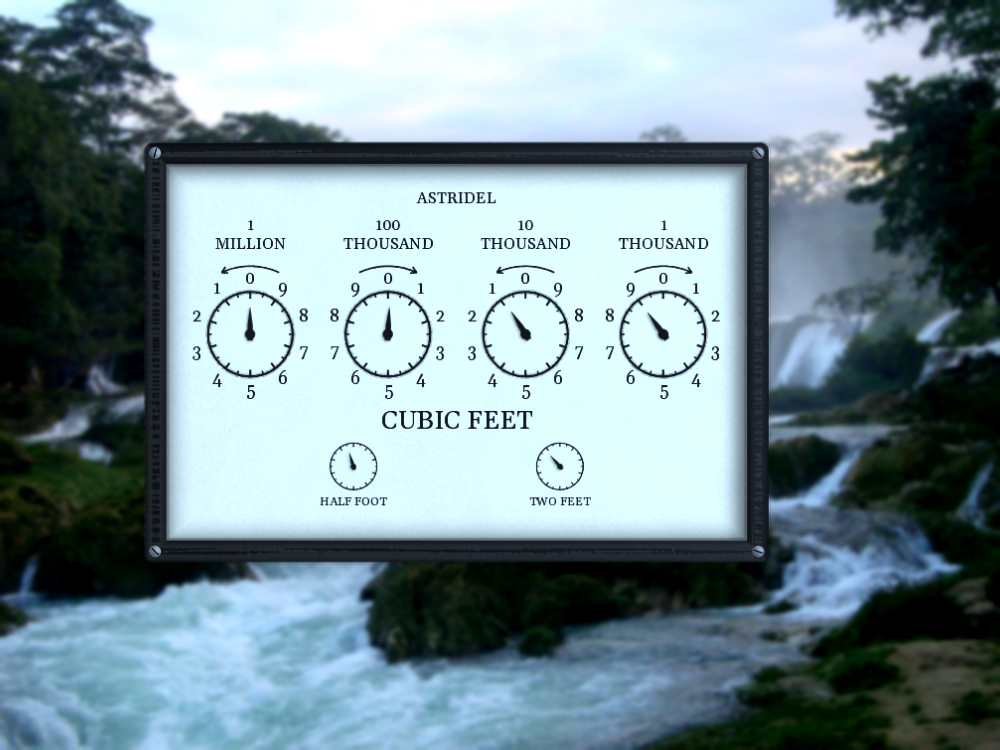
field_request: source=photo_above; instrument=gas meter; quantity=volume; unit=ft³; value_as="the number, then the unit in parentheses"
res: 900 (ft³)
